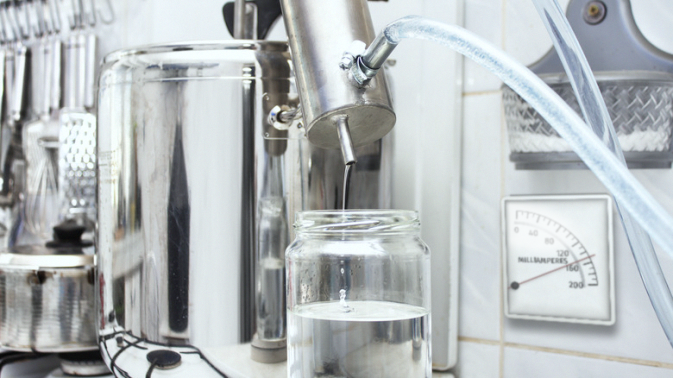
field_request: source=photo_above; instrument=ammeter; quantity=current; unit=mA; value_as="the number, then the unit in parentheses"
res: 150 (mA)
